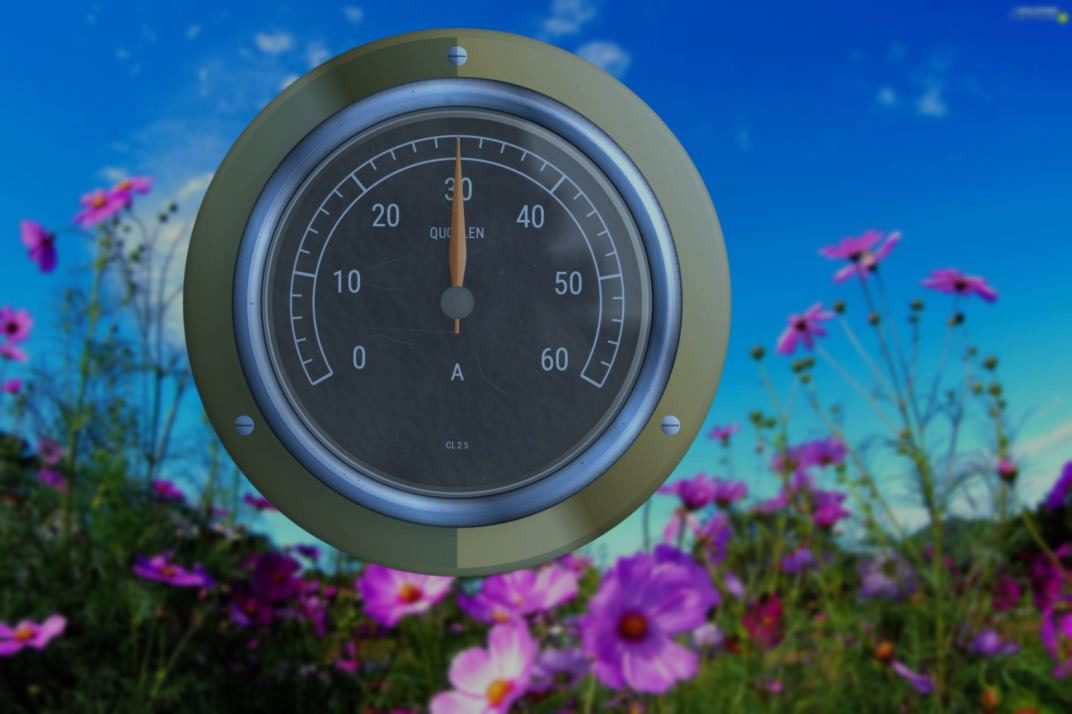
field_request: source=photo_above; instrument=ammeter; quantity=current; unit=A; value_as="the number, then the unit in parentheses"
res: 30 (A)
